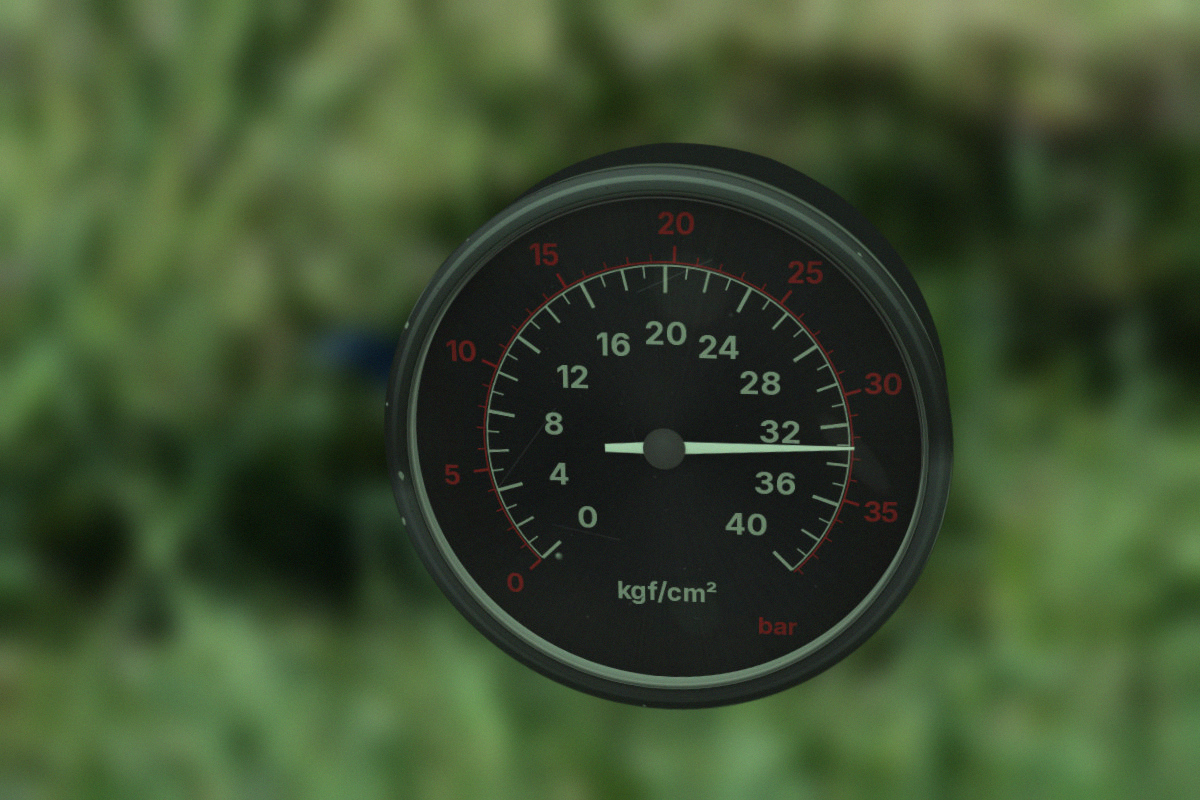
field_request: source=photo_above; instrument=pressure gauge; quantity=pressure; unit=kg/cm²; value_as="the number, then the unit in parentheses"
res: 33 (kg/cm²)
